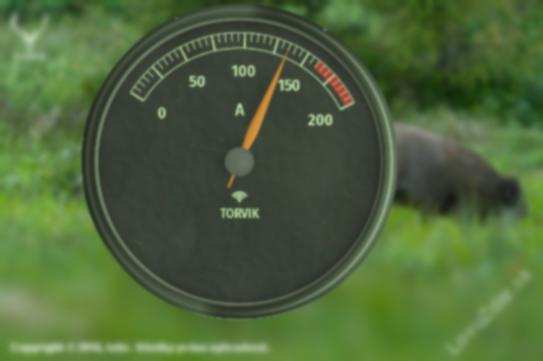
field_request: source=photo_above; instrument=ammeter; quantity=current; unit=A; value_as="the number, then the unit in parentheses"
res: 135 (A)
